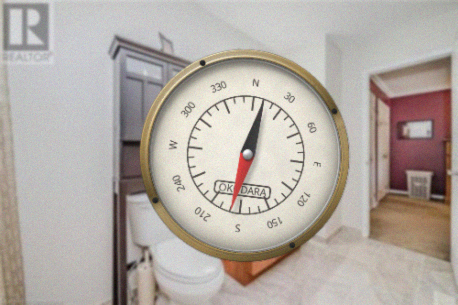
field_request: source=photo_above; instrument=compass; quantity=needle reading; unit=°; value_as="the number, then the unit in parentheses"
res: 190 (°)
